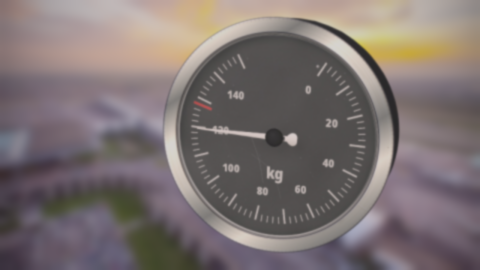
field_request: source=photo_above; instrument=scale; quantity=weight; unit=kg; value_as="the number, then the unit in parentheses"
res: 120 (kg)
